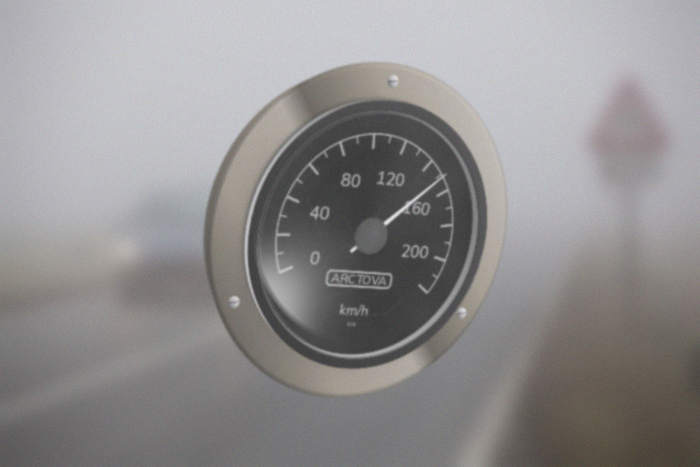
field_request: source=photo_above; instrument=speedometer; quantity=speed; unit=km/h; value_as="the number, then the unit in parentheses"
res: 150 (km/h)
